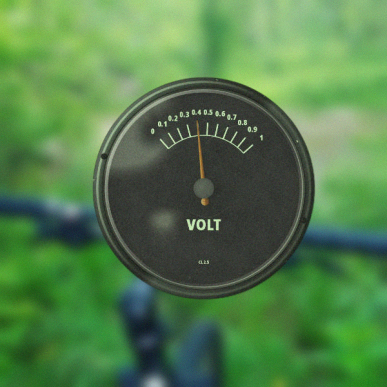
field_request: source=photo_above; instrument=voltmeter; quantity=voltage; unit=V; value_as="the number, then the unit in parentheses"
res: 0.4 (V)
